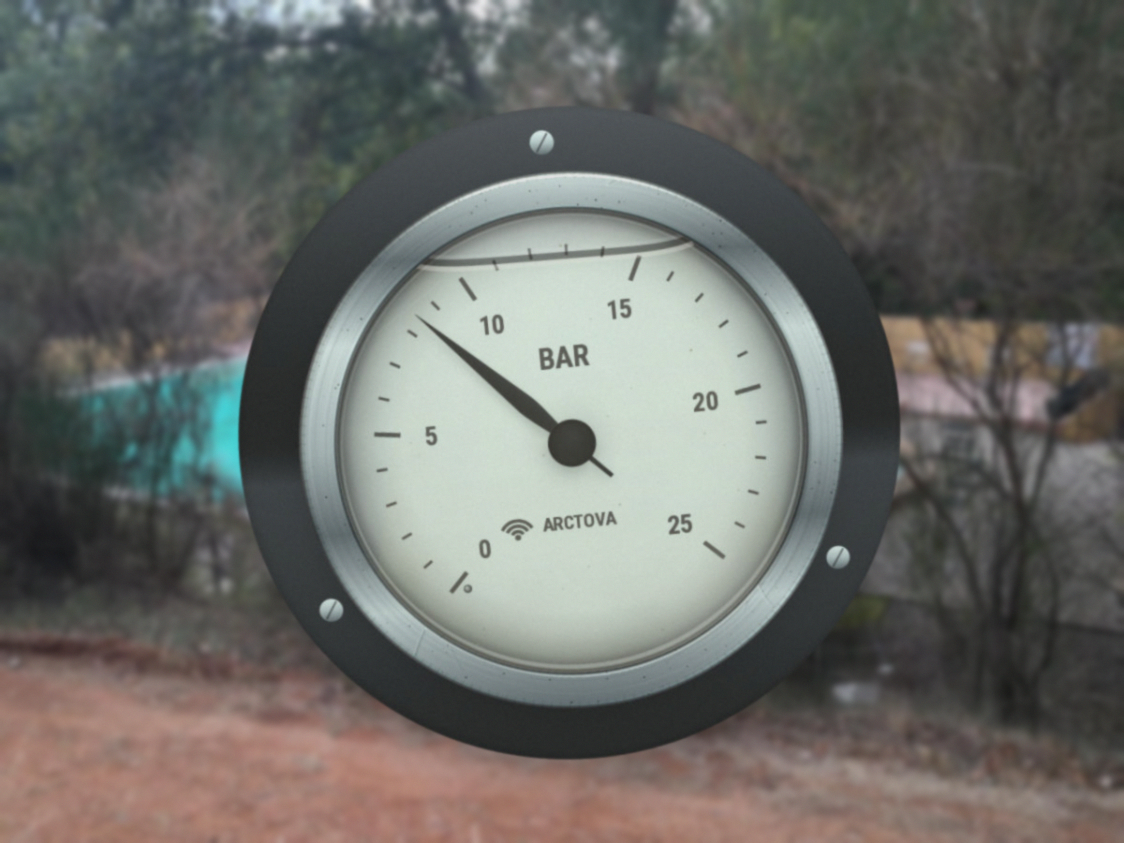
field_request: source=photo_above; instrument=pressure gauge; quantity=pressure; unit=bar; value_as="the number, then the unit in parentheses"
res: 8.5 (bar)
